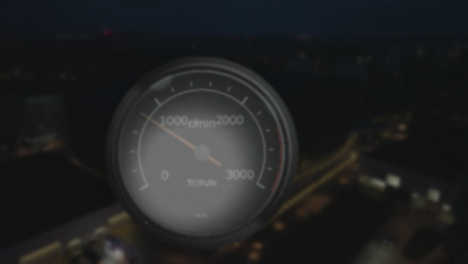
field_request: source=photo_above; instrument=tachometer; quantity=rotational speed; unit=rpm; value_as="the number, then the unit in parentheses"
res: 800 (rpm)
